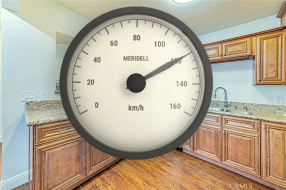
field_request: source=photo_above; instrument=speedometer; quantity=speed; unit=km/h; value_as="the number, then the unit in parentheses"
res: 120 (km/h)
